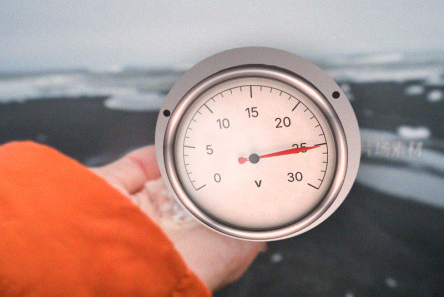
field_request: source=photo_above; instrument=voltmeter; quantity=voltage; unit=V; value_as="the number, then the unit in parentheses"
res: 25 (V)
